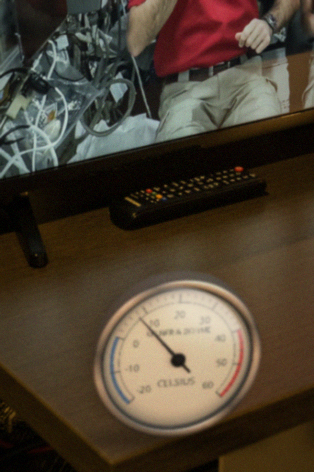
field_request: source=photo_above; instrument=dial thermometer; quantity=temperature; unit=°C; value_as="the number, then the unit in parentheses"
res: 8 (°C)
